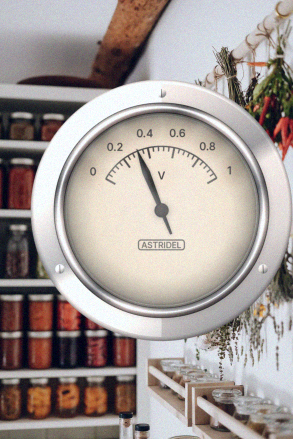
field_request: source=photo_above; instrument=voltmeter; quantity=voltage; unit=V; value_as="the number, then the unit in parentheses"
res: 0.32 (V)
